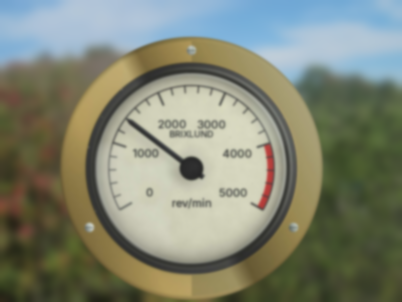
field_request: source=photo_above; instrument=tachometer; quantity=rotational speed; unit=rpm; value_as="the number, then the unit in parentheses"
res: 1400 (rpm)
